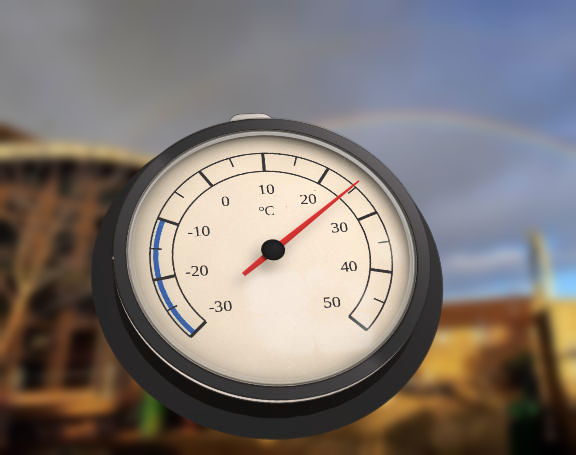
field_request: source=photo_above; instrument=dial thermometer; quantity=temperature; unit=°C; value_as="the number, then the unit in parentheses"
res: 25 (°C)
